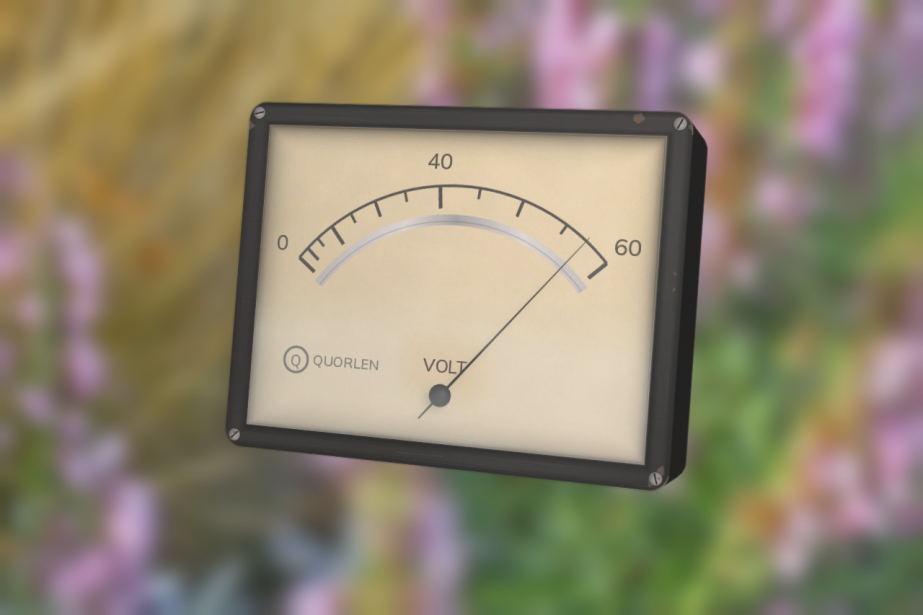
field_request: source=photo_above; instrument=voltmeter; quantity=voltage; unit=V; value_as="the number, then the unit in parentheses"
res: 57.5 (V)
